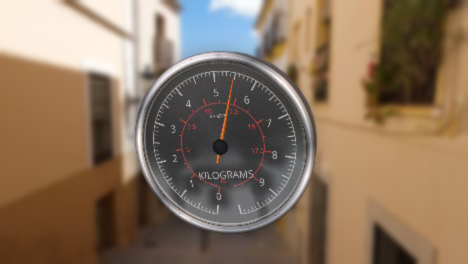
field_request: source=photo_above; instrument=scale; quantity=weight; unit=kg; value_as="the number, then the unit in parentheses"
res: 5.5 (kg)
